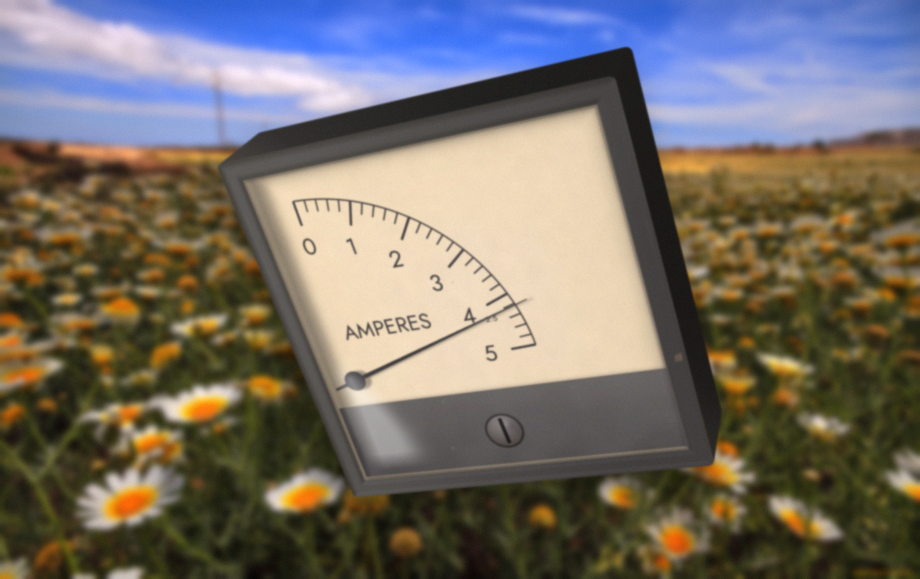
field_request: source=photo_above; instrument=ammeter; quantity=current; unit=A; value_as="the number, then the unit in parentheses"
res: 4.2 (A)
